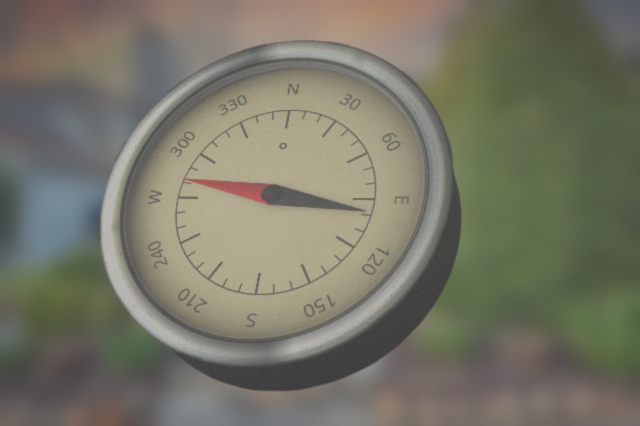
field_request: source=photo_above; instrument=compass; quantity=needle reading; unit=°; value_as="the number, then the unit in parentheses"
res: 280 (°)
